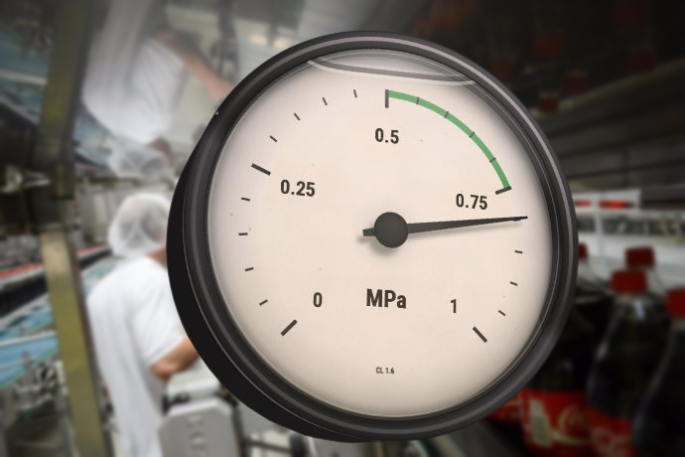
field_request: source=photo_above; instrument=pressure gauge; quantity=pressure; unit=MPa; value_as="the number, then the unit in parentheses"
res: 0.8 (MPa)
